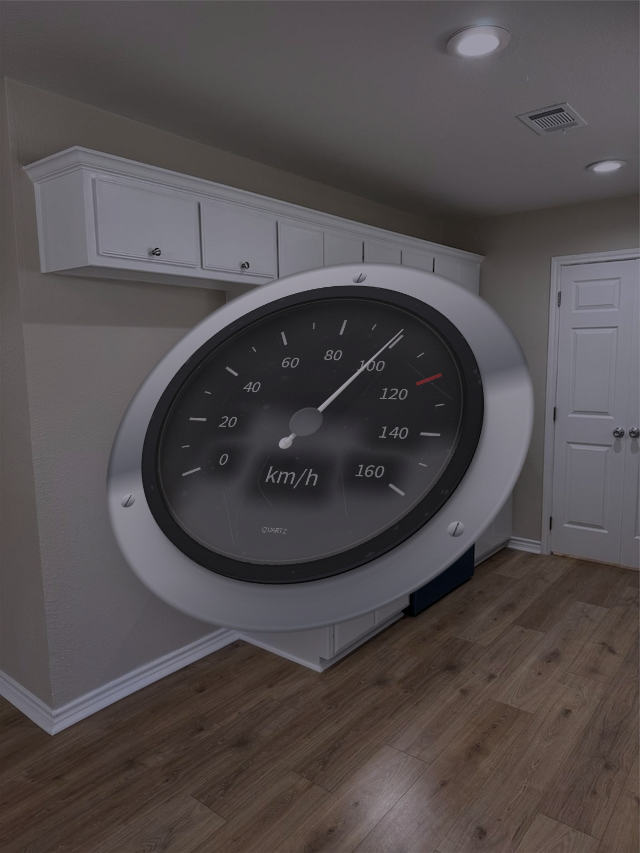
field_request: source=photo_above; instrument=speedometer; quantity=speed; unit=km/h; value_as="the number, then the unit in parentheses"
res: 100 (km/h)
